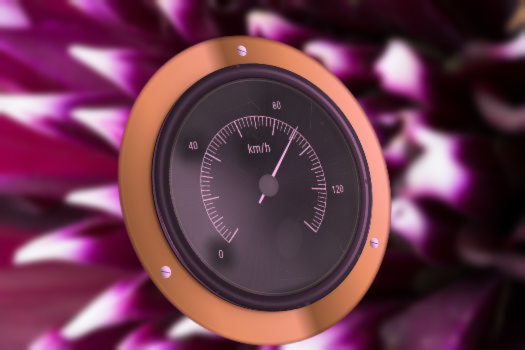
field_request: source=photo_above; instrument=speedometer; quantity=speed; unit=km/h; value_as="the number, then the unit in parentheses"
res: 90 (km/h)
